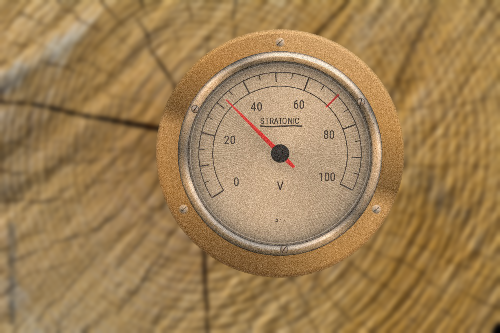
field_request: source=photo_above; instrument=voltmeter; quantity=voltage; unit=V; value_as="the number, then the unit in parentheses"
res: 32.5 (V)
